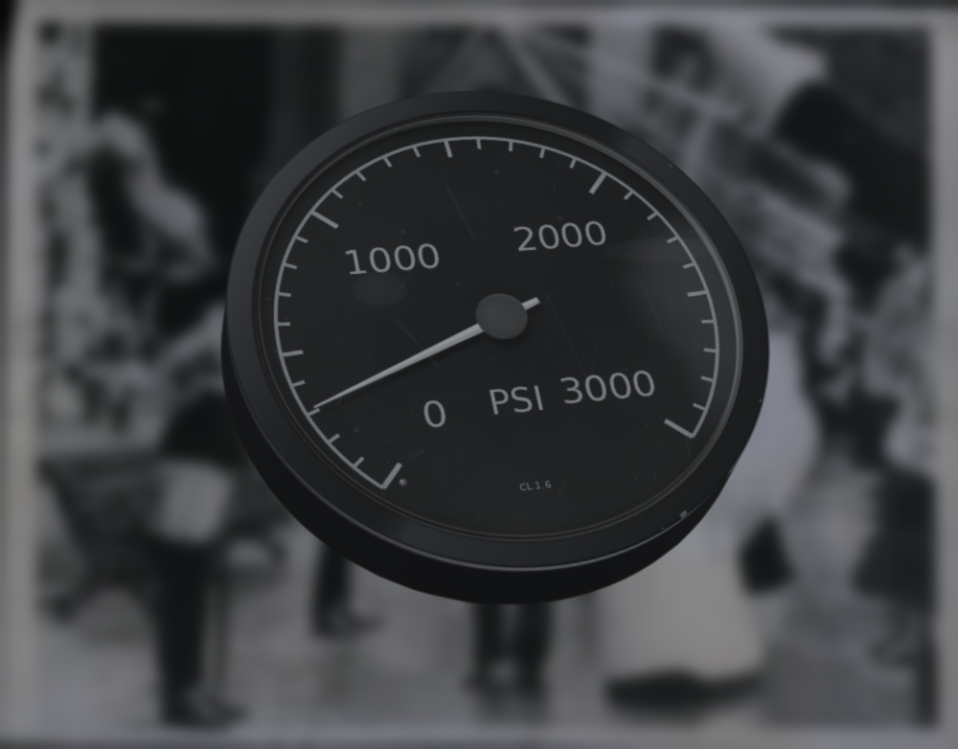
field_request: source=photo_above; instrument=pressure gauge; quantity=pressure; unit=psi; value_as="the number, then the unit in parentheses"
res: 300 (psi)
